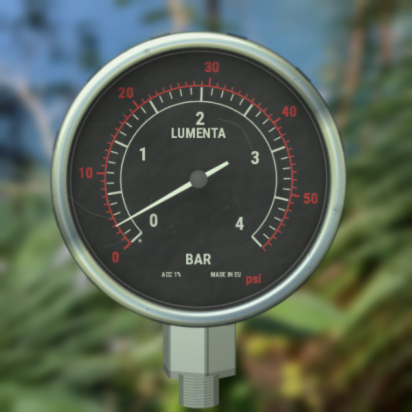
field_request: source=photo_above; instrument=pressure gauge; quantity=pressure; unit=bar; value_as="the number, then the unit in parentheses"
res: 0.2 (bar)
